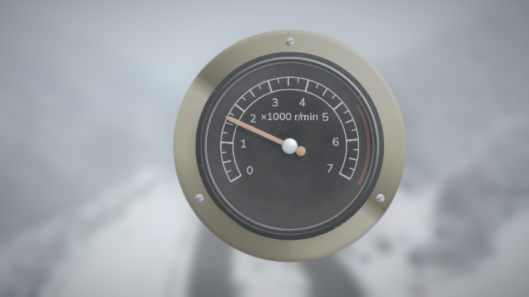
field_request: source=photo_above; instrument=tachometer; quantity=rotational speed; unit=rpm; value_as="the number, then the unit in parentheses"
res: 1625 (rpm)
